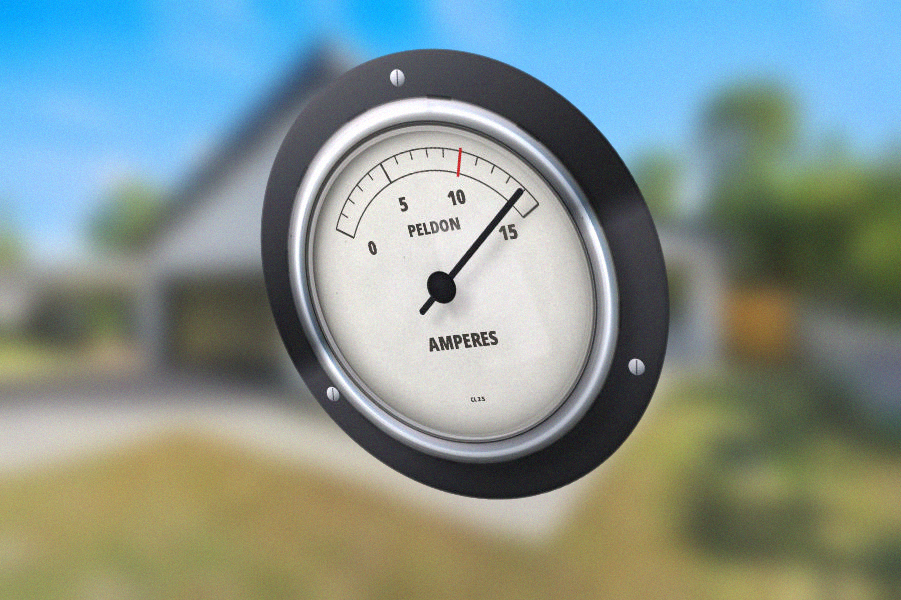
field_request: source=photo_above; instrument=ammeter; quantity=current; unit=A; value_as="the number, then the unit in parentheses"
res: 14 (A)
